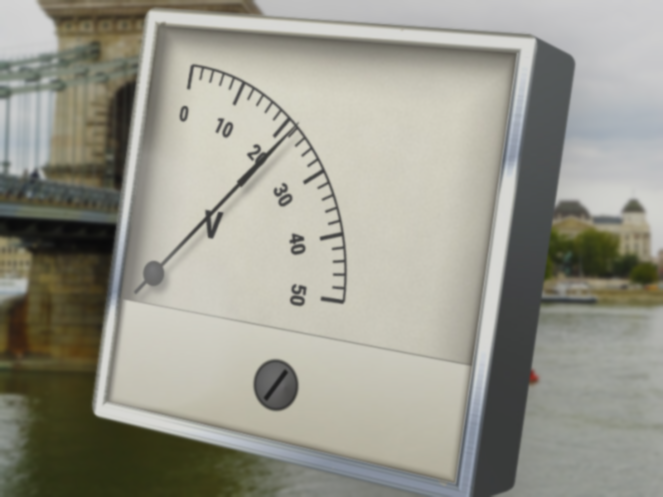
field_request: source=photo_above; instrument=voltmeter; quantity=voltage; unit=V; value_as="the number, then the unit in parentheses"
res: 22 (V)
